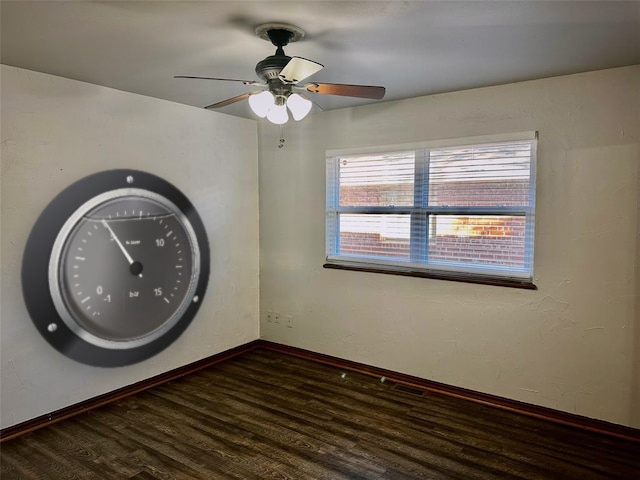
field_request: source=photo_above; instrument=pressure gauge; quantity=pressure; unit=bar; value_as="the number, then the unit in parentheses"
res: 5 (bar)
